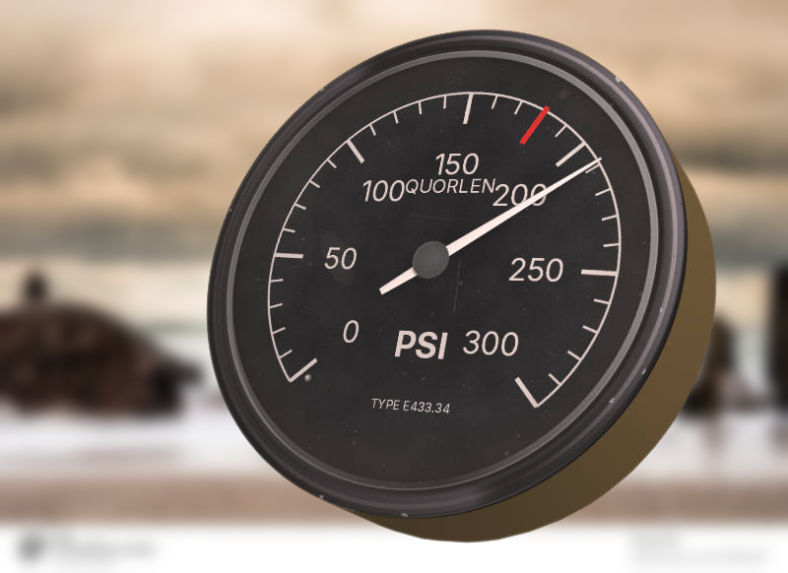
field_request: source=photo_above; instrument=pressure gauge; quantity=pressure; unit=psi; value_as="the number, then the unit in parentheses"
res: 210 (psi)
